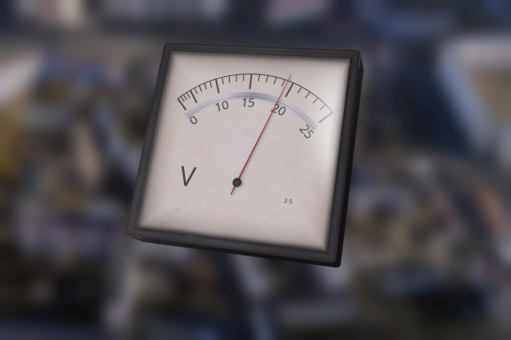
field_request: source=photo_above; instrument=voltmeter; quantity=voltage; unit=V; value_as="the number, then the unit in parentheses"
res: 19.5 (V)
